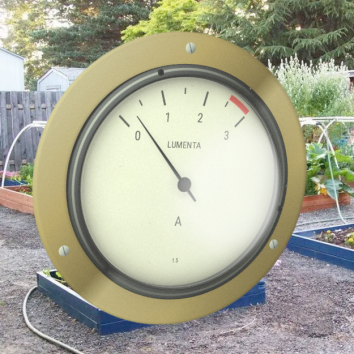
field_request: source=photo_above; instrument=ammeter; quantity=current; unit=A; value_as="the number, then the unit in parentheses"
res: 0.25 (A)
